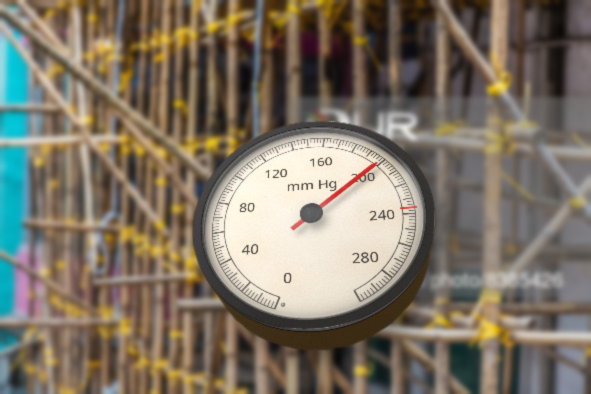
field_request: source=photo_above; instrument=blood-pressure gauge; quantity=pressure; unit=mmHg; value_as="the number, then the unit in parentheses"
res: 200 (mmHg)
